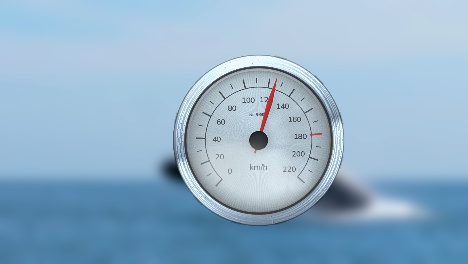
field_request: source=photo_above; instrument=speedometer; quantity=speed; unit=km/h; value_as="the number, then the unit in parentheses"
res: 125 (km/h)
